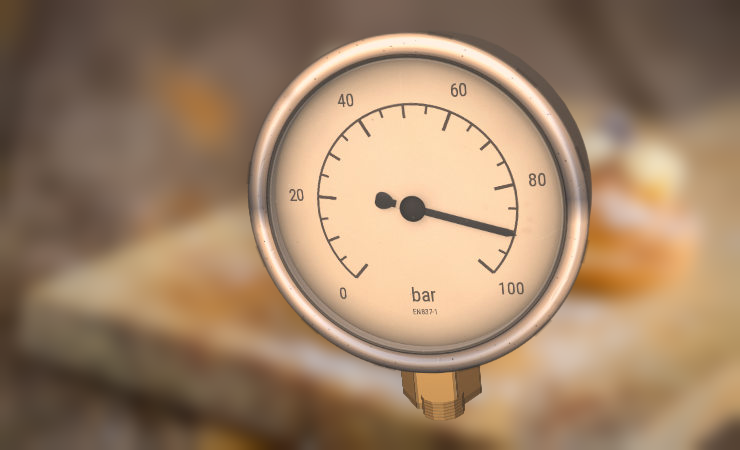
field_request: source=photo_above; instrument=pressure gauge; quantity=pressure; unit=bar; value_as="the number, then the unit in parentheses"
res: 90 (bar)
